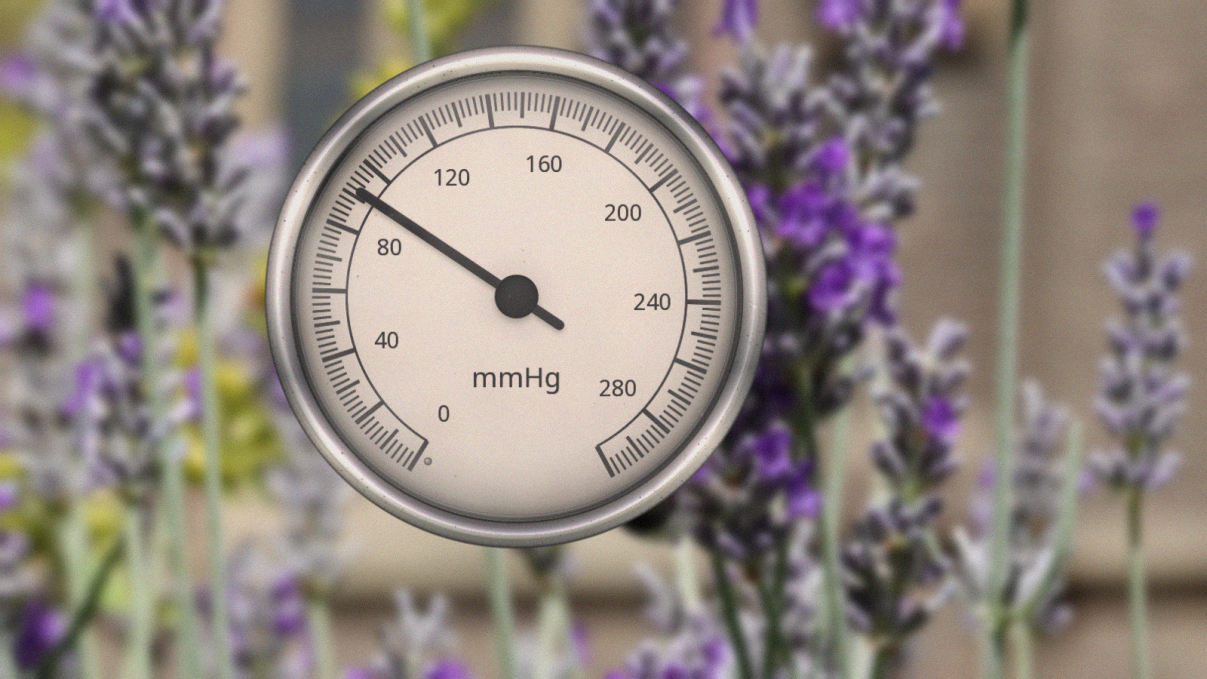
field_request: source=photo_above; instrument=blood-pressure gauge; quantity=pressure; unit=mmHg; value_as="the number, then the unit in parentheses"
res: 92 (mmHg)
